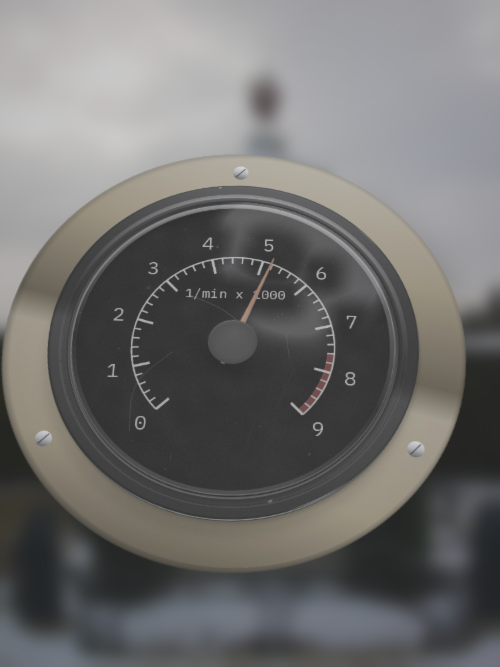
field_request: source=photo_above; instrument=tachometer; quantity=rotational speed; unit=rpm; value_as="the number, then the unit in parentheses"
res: 5200 (rpm)
